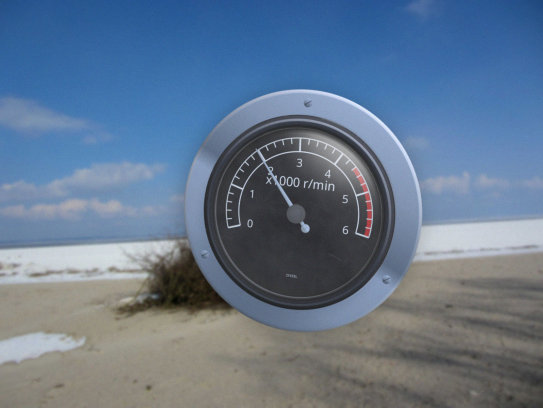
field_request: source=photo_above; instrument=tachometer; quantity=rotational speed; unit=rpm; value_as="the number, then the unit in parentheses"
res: 2000 (rpm)
